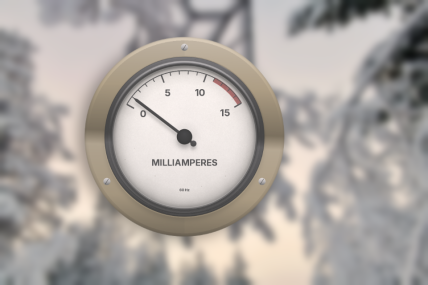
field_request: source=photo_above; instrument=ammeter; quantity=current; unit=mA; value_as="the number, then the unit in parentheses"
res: 1 (mA)
